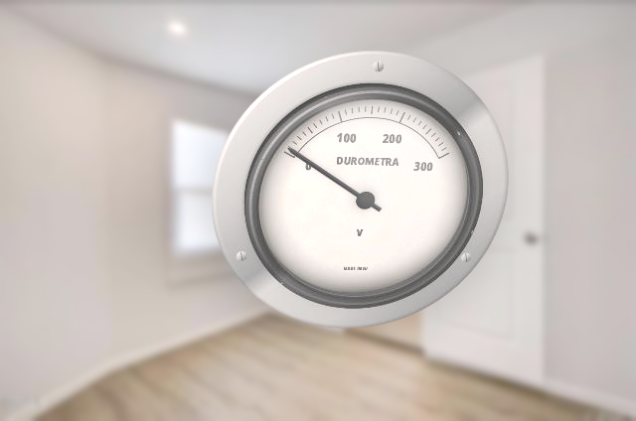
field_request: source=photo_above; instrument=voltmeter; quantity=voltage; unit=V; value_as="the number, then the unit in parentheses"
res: 10 (V)
